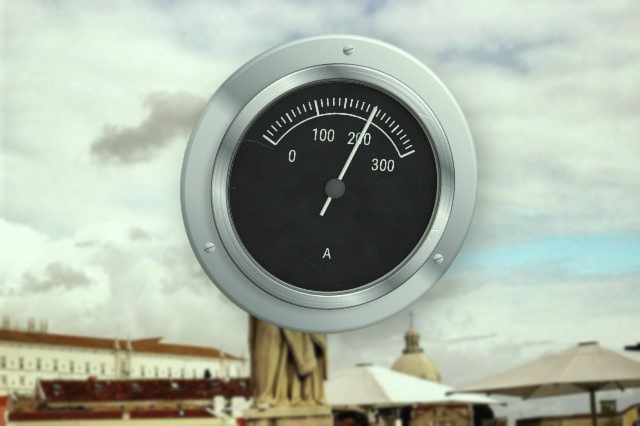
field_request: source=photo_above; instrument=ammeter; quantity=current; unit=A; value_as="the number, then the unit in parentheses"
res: 200 (A)
